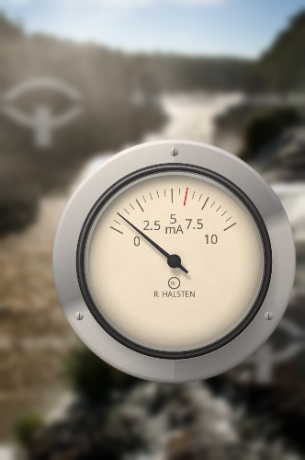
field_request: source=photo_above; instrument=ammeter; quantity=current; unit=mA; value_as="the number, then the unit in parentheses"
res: 1 (mA)
